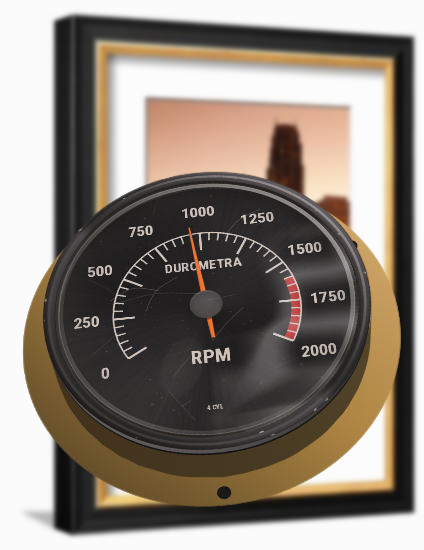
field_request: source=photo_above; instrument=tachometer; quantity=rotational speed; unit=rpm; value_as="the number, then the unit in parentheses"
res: 950 (rpm)
